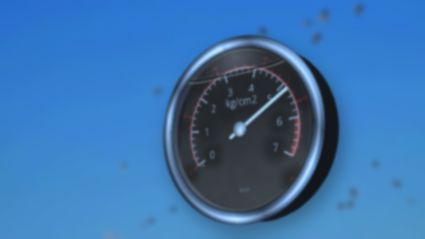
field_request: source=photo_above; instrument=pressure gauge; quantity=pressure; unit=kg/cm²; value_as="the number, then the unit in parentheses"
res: 5.2 (kg/cm²)
